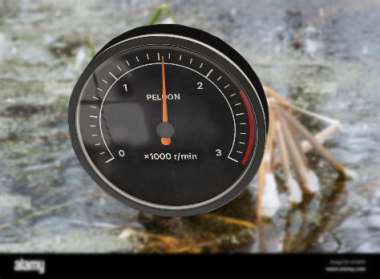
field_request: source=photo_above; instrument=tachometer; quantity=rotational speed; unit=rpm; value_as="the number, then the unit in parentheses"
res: 1550 (rpm)
